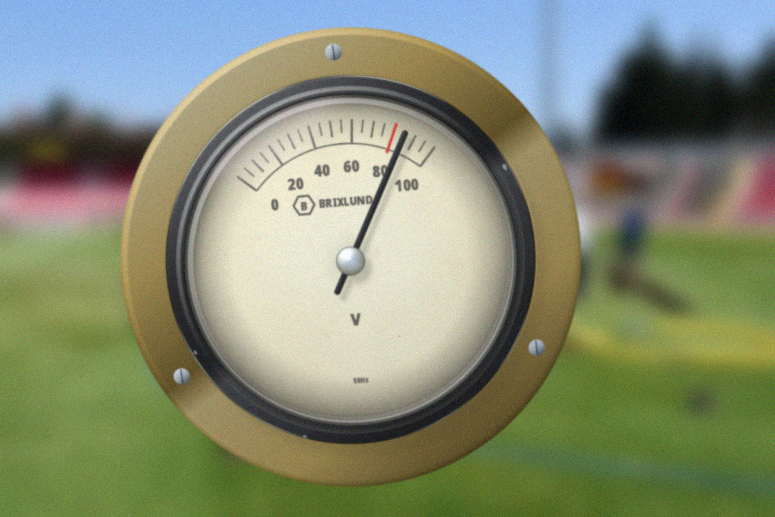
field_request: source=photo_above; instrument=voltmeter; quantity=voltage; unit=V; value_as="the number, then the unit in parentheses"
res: 85 (V)
